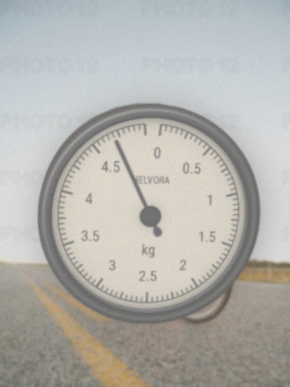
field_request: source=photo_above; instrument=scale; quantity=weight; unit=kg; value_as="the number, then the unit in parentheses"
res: 4.7 (kg)
